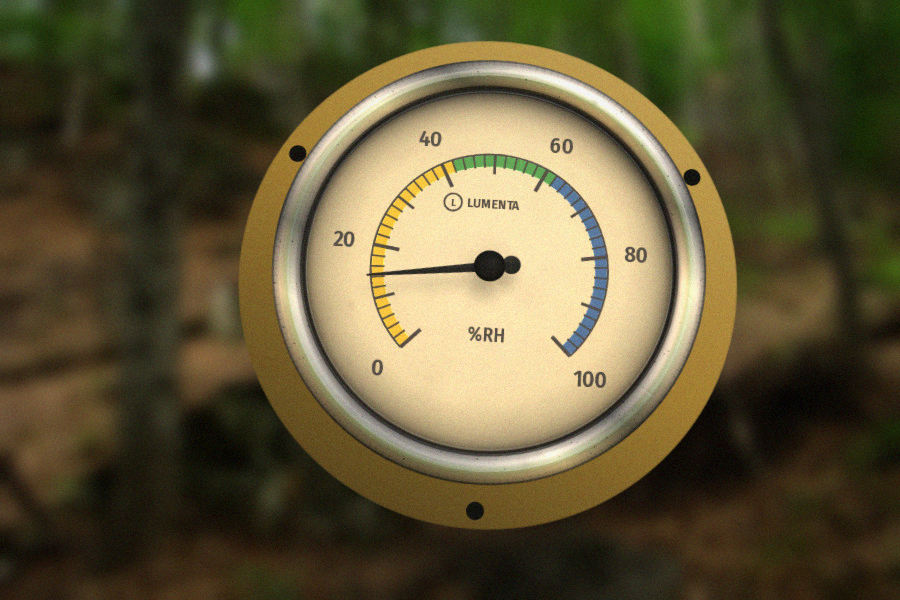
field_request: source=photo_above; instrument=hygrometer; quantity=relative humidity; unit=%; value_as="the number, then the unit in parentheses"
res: 14 (%)
